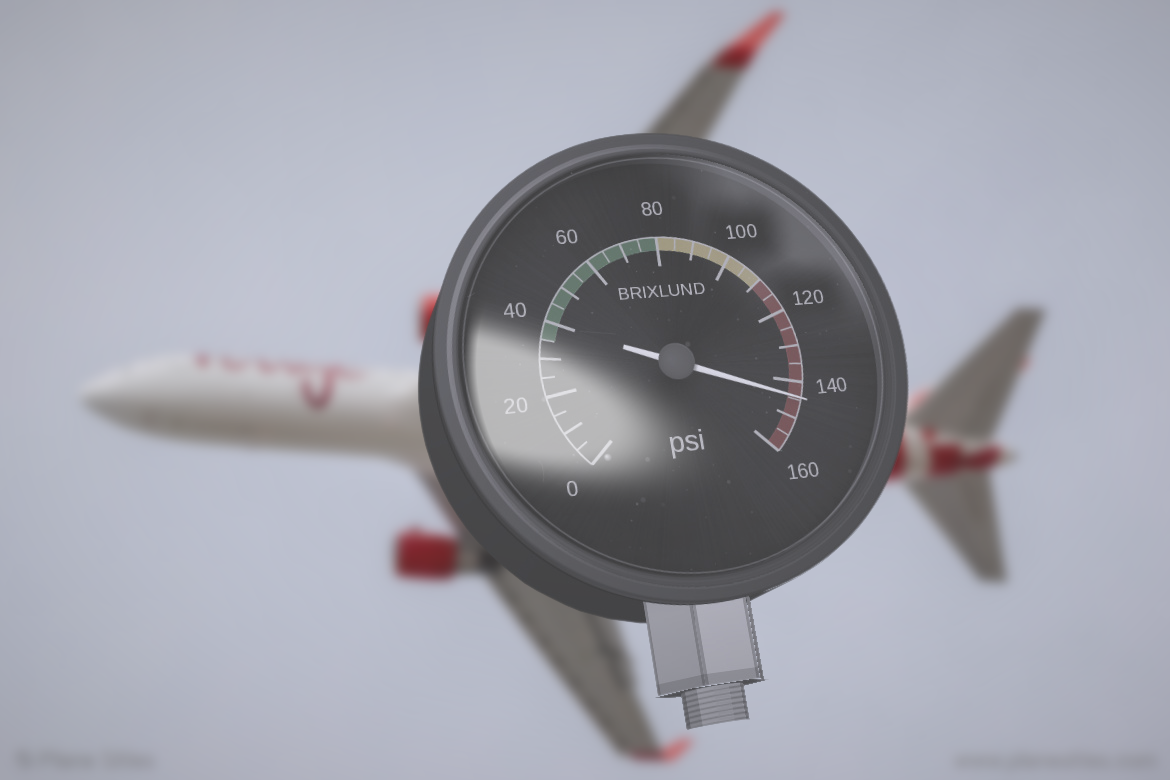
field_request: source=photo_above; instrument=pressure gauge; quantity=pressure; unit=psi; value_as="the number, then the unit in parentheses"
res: 145 (psi)
